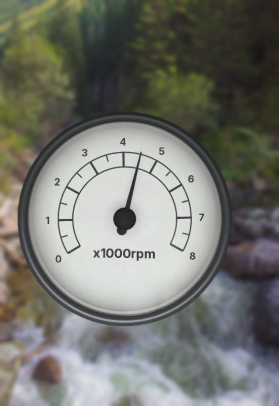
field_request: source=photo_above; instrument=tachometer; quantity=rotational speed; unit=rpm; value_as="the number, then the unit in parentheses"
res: 4500 (rpm)
